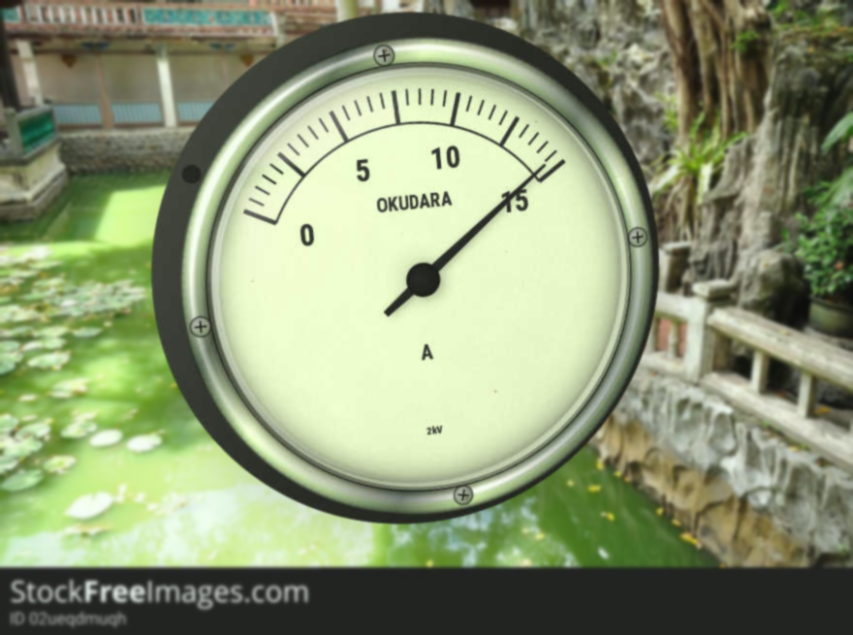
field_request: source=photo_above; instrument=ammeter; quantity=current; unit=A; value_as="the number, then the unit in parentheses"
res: 14.5 (A)
